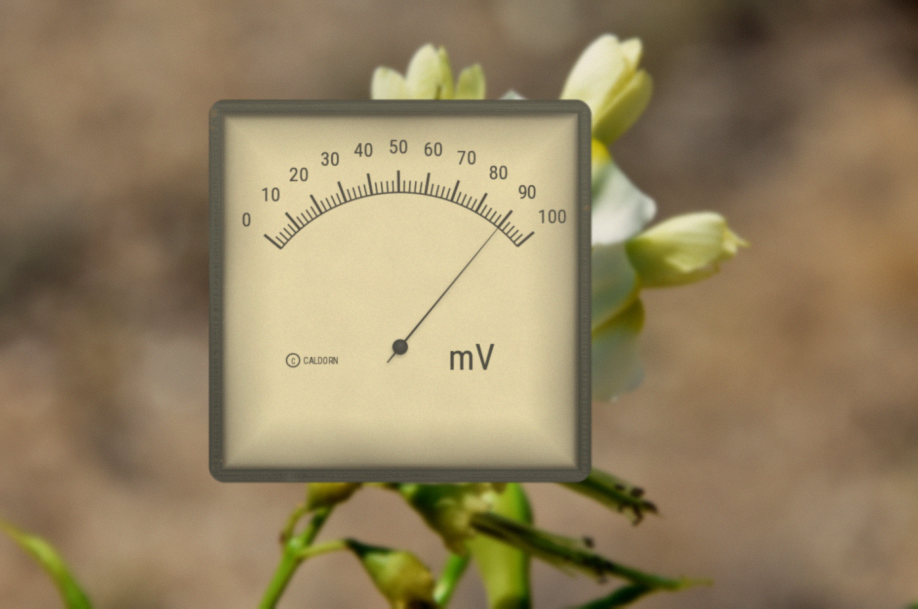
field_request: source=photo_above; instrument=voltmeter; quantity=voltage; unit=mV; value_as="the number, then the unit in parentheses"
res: 90 (mV)
